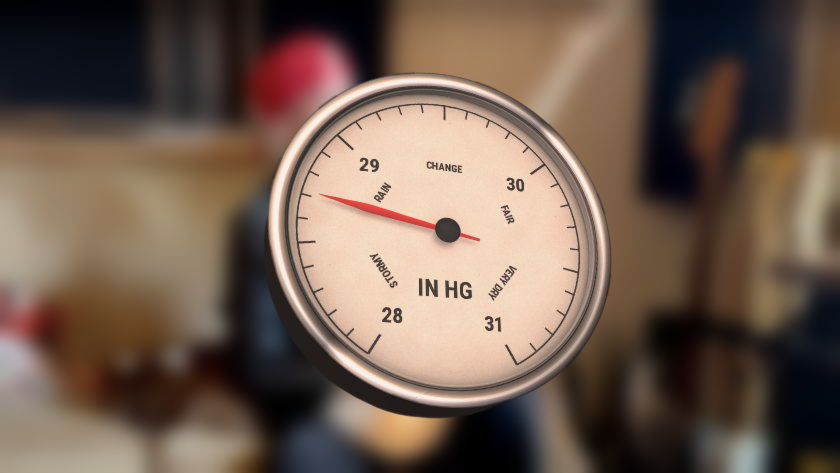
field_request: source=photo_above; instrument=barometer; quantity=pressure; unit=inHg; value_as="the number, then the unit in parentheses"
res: 28.7 (inHg)
